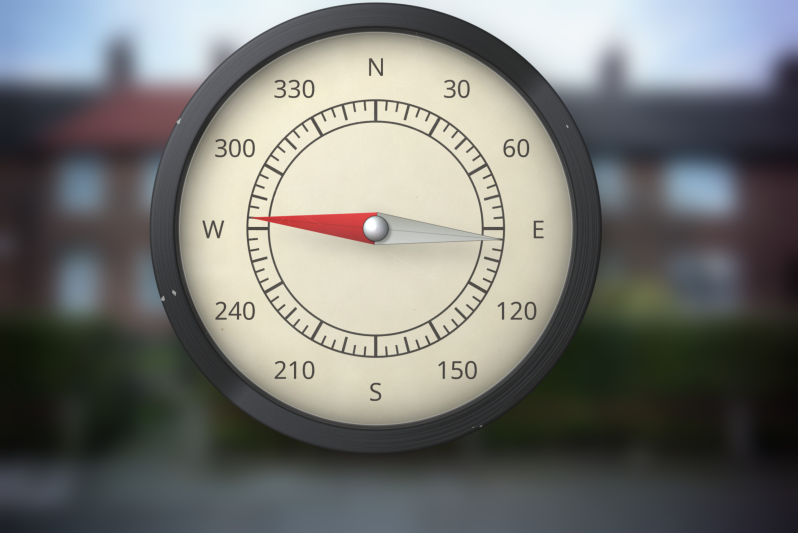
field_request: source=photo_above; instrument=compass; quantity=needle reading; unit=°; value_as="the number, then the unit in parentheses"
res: 275 (°)
